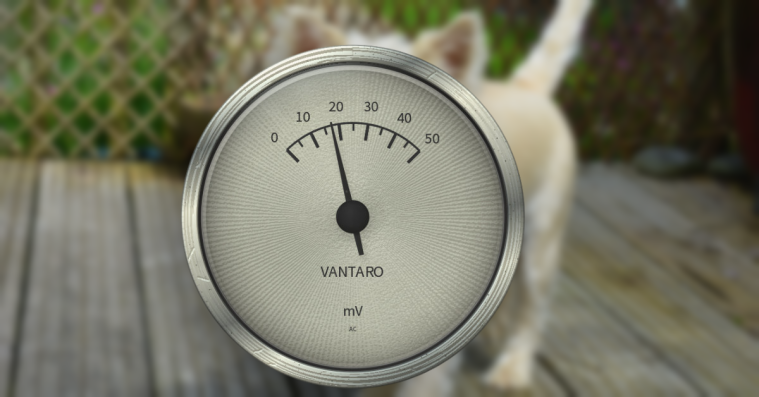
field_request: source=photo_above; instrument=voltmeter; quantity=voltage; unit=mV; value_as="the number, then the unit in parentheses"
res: 17.5 (mV)
